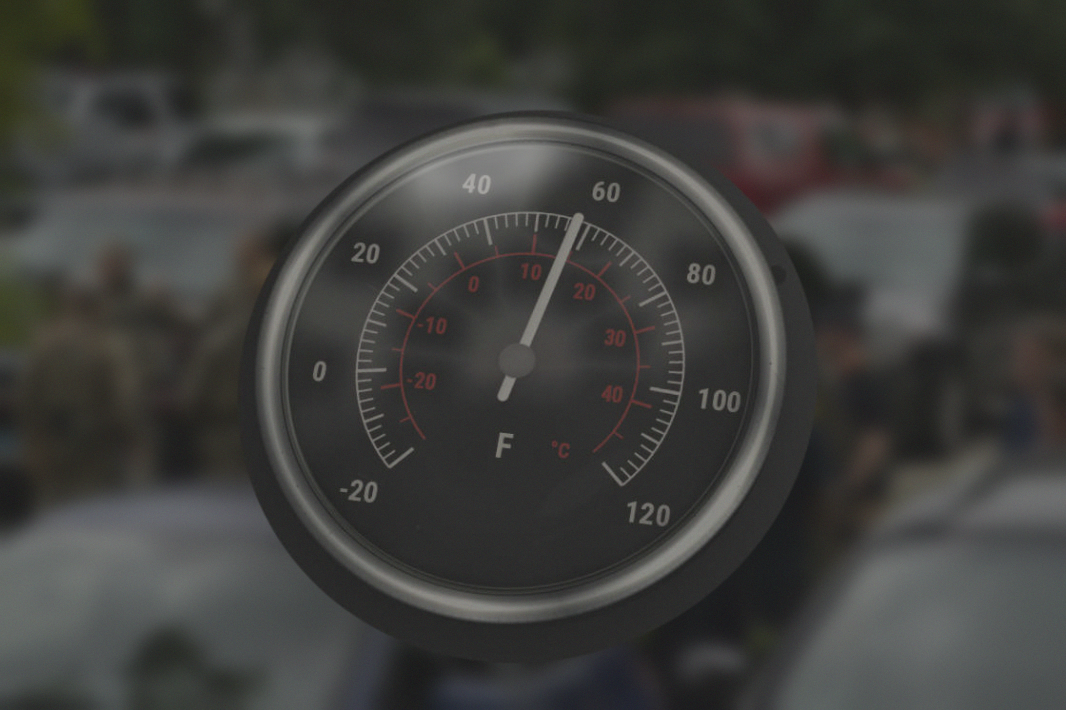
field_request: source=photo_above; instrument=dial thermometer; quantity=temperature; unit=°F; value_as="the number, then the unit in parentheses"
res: 58 (°F)
